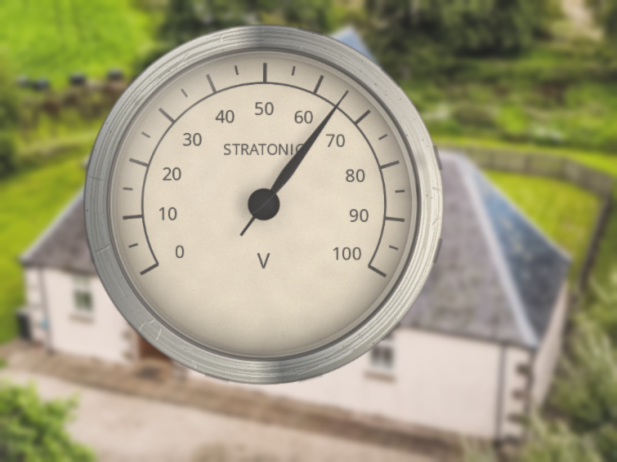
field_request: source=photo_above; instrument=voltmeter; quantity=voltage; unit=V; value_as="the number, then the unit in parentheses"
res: 65 (V)
